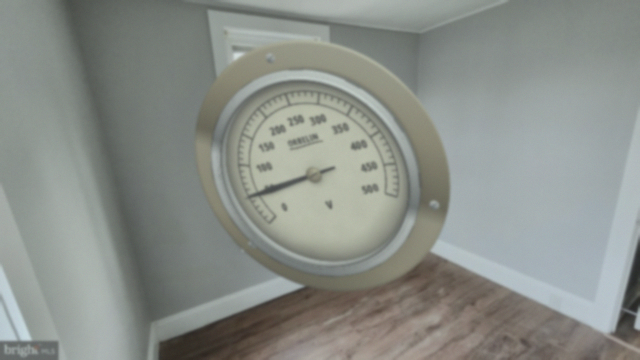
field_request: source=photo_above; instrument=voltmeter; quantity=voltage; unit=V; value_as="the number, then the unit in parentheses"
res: 50 (V)
